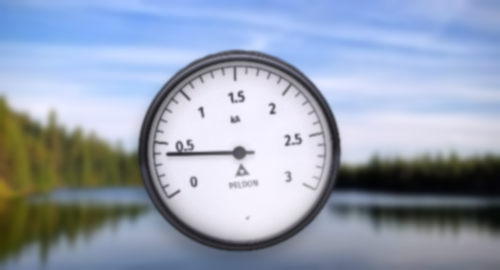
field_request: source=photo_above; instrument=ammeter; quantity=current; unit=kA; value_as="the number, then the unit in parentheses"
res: 0.4 (kA)
